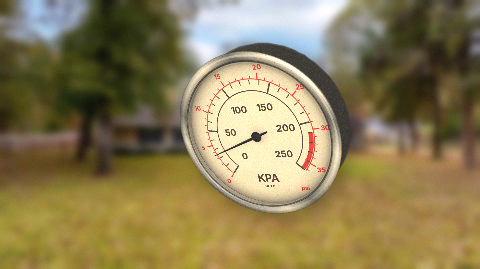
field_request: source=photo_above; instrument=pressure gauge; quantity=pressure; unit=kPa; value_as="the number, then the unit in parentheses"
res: 25 (kPa)
